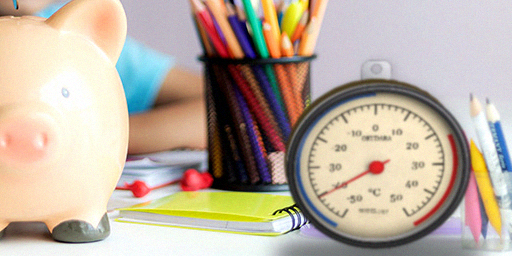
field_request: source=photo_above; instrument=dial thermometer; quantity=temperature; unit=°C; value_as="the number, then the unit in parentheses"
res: -40 (°C)
